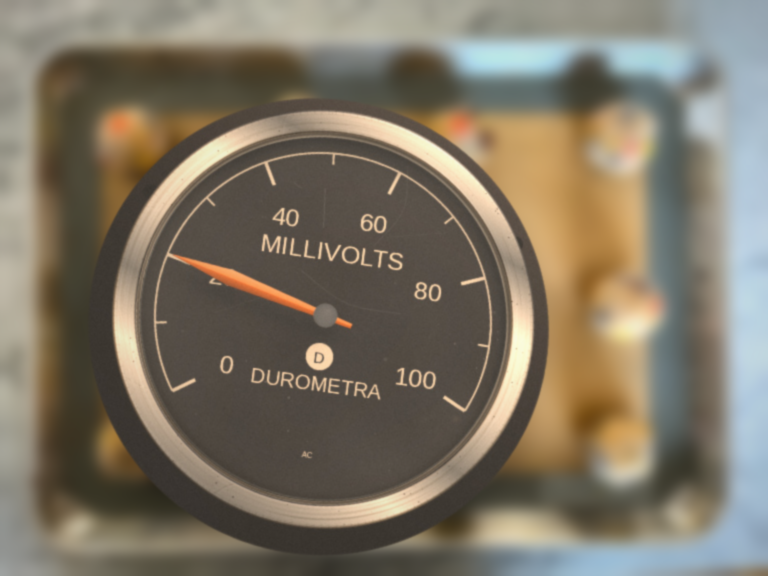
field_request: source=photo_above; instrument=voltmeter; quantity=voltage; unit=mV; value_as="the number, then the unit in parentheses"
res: 20 (mV)
